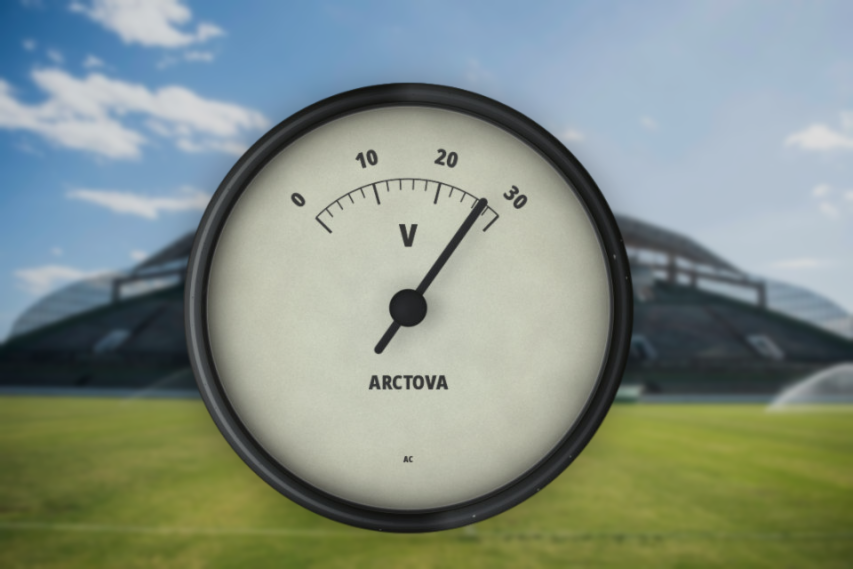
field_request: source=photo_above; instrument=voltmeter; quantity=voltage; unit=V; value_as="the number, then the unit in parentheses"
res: 27 (V)
